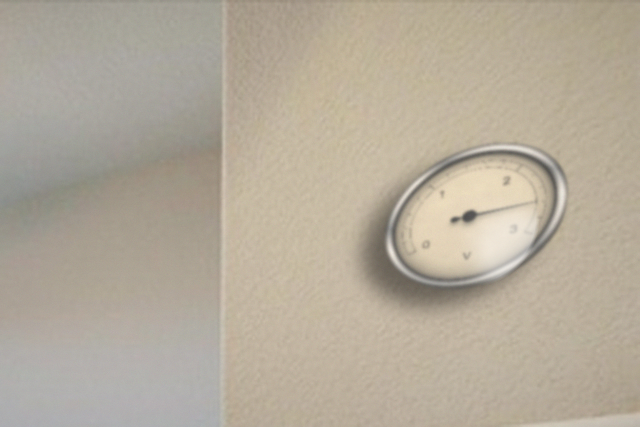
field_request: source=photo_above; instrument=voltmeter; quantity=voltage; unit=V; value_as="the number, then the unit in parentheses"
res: 2.6 (V)
